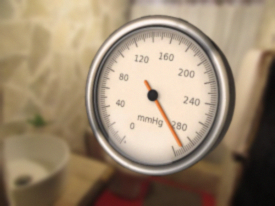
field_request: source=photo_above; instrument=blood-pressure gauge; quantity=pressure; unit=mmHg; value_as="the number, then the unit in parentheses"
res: 290 (mmHg)
